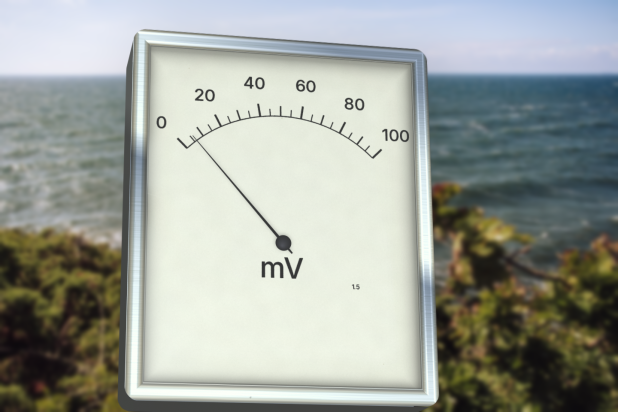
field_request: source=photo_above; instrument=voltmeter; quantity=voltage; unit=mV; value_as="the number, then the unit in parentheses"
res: 5 (mV)
